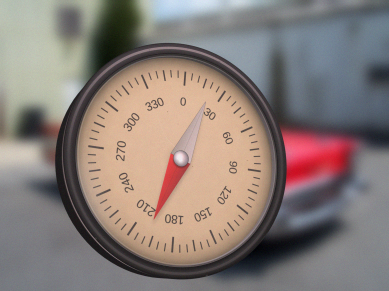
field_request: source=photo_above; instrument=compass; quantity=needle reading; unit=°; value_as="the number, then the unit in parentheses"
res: 200 (°)
